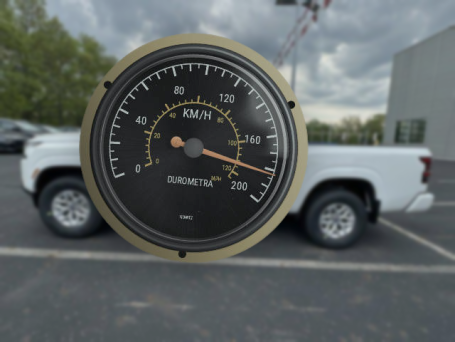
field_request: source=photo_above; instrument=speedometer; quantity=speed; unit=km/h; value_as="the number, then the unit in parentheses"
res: 182.5 (km/h)
